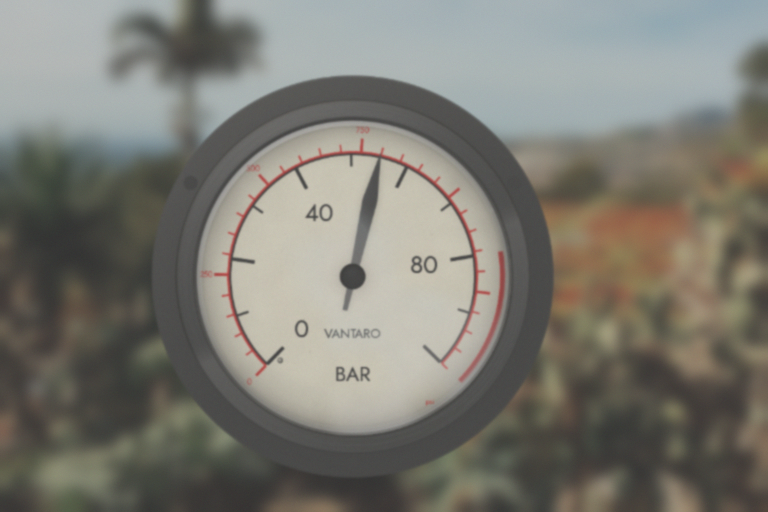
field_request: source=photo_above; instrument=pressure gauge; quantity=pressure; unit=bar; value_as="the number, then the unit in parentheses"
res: 55 (bar)
